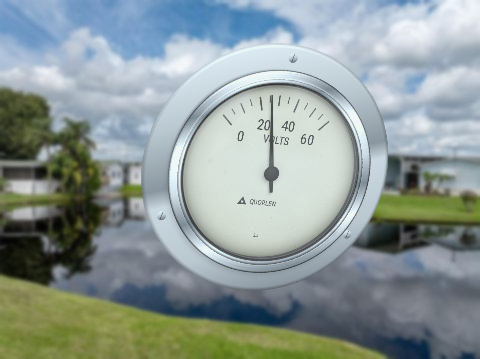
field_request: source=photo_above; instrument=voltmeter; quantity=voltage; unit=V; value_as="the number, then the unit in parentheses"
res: 25 (V)
